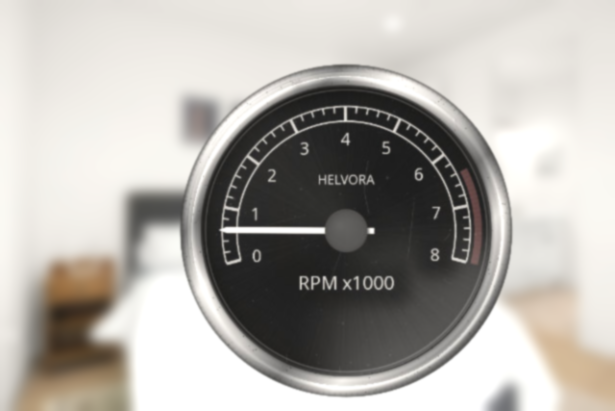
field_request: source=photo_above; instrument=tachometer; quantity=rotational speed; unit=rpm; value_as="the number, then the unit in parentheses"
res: 600 (rpm)
